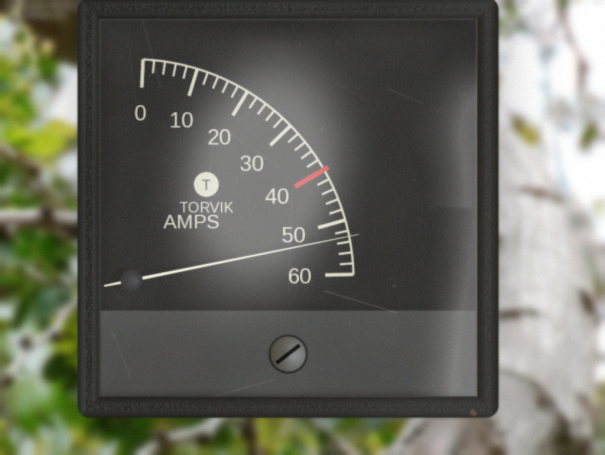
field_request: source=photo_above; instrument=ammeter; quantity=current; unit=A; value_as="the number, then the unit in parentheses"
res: 53 (A)
